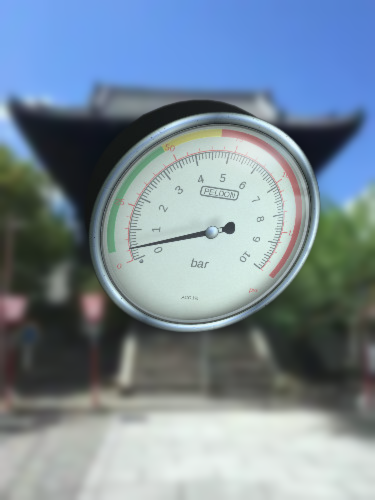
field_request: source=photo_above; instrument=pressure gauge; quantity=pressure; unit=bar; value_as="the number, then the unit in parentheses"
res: 0.5 (bar)
